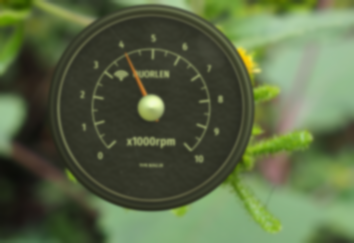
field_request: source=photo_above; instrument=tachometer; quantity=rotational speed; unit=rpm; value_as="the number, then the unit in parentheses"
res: 4000 (rpm)
